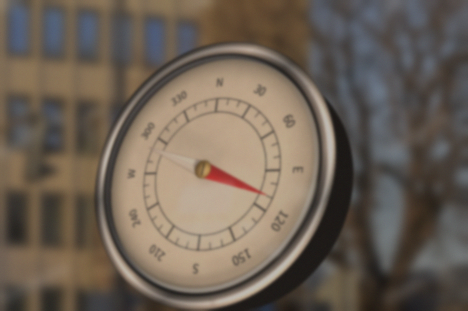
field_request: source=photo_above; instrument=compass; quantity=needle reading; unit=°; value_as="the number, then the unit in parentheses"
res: 110 (°)
